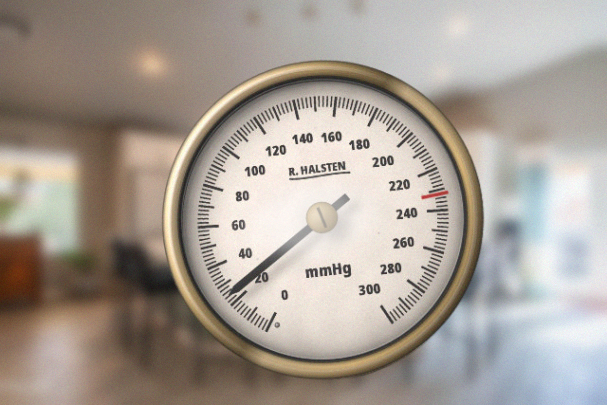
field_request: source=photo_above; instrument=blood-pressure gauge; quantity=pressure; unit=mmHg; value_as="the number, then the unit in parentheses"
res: 24 (mmHg)
